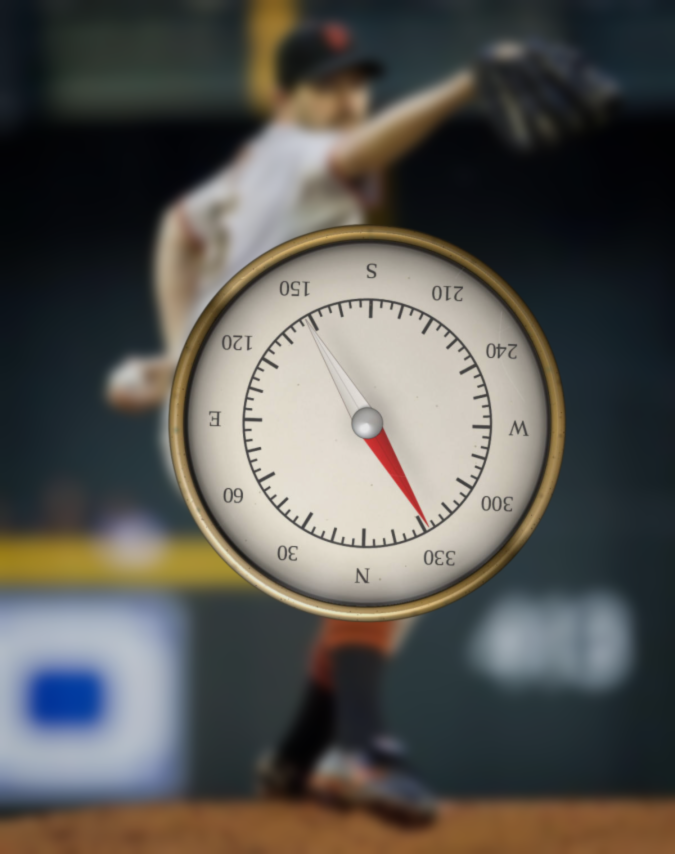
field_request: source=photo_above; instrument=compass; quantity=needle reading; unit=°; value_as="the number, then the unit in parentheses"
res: 327.5 (°)
